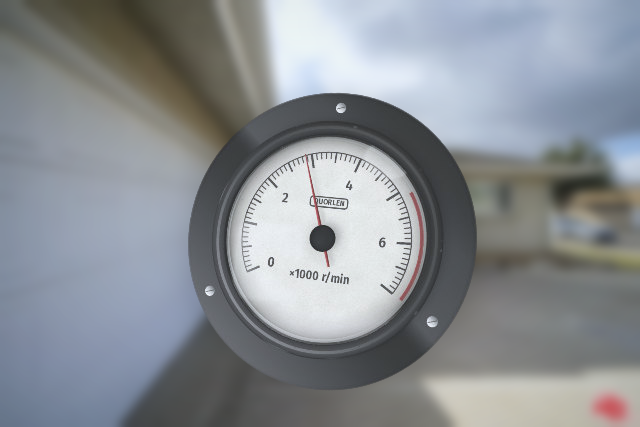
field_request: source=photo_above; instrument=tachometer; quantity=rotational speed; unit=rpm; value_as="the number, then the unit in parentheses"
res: 2900 (rpm)
